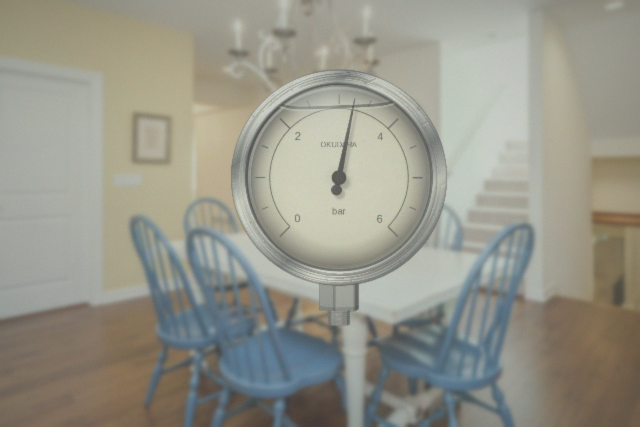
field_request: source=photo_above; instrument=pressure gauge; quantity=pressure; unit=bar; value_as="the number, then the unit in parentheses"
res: 3.25 (bar)
